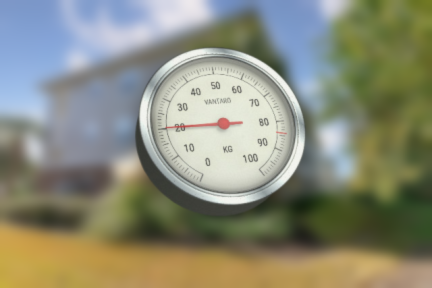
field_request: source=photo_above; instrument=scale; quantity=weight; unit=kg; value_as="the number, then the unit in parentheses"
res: 20 (kg)
